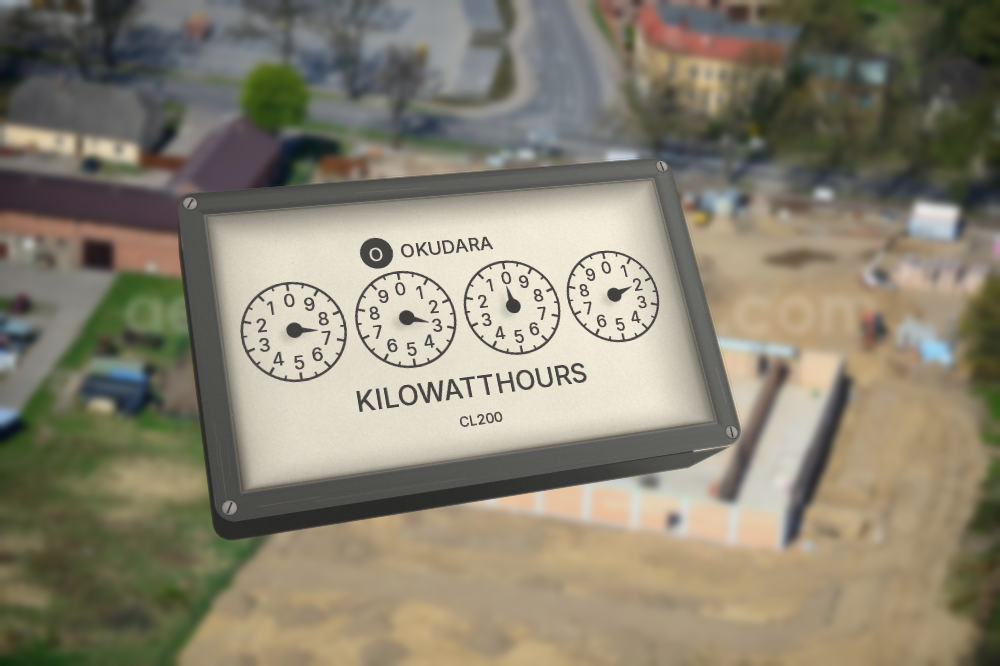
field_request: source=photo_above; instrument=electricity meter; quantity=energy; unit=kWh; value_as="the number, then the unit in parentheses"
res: 7302 (kWh)
